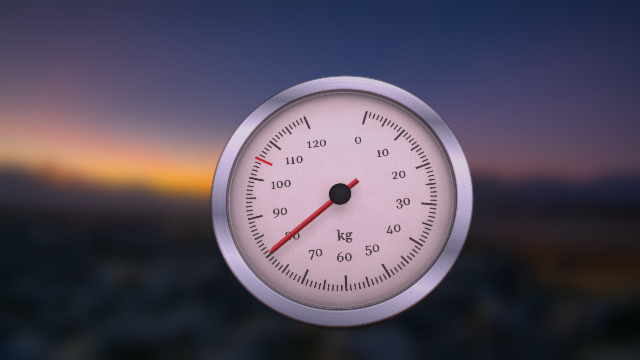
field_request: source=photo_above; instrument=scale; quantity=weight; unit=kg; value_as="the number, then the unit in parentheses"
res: 80 (kg)
